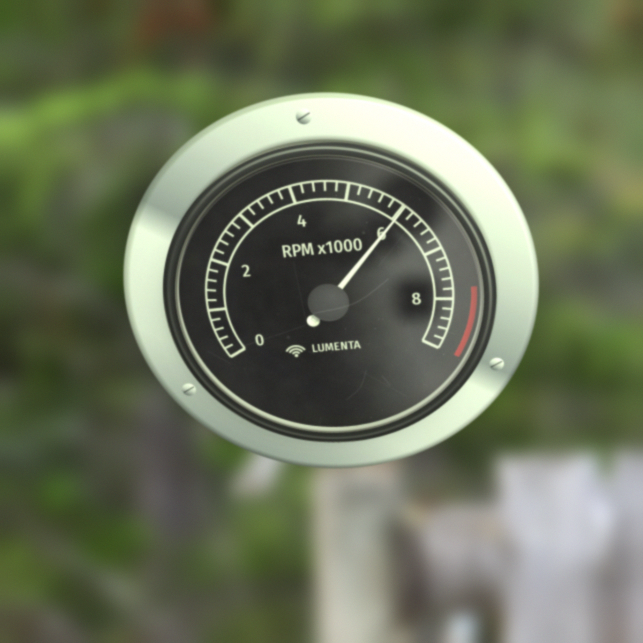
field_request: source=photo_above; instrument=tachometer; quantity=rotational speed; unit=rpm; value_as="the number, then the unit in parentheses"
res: 6000 (rpm)
